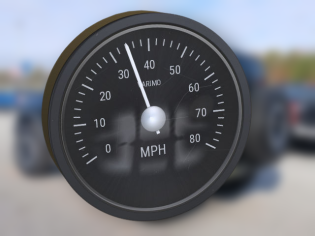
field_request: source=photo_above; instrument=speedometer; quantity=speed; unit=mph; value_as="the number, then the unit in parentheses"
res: 34 (mph)
